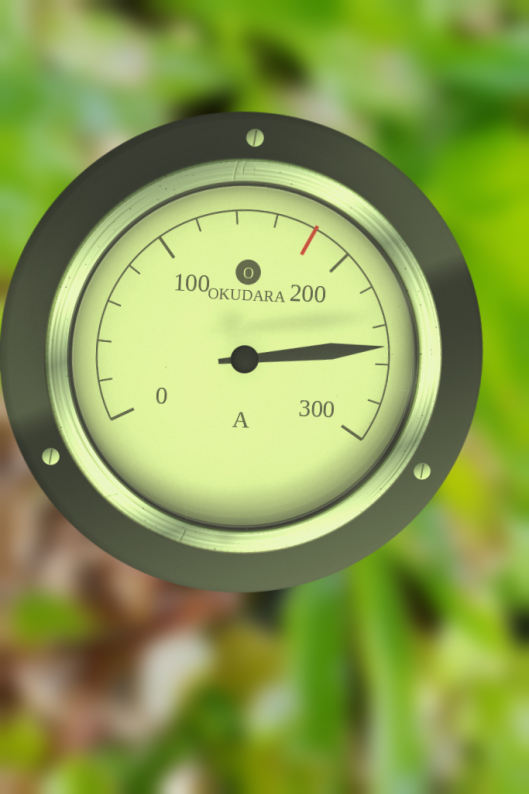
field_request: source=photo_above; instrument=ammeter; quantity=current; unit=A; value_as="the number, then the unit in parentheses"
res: 250 (A)
